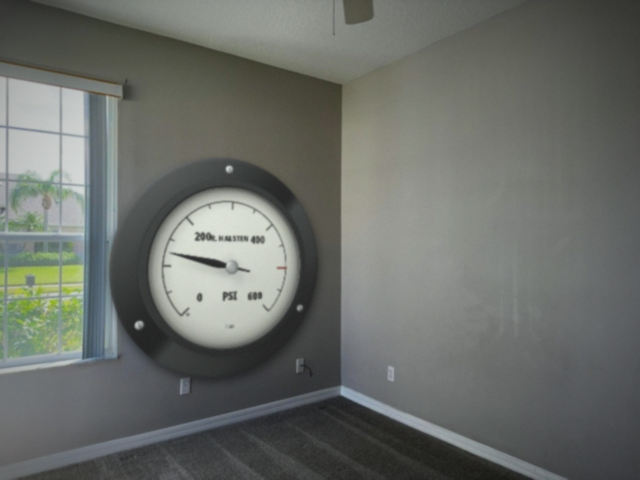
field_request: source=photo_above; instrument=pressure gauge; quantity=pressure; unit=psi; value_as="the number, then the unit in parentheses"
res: 125 (psi)
